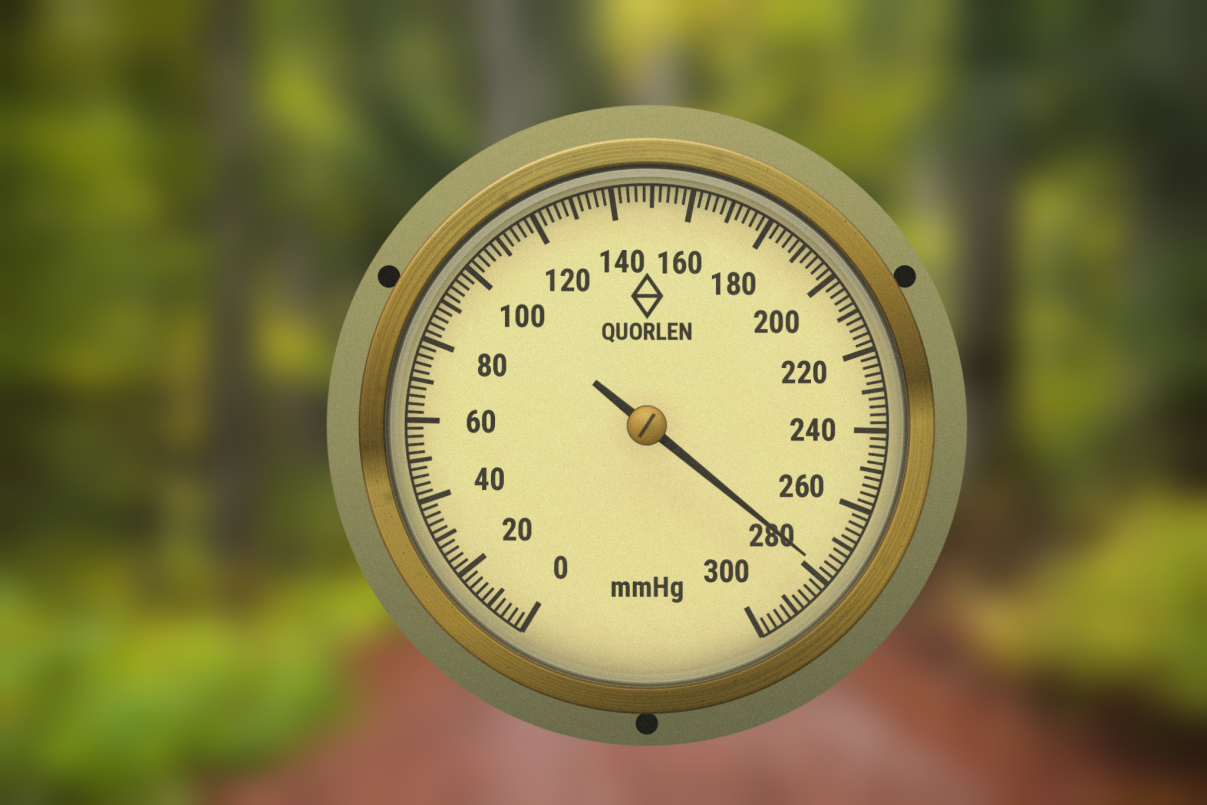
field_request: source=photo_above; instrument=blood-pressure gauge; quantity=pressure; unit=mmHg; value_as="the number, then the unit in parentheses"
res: 278 (mmHg)
